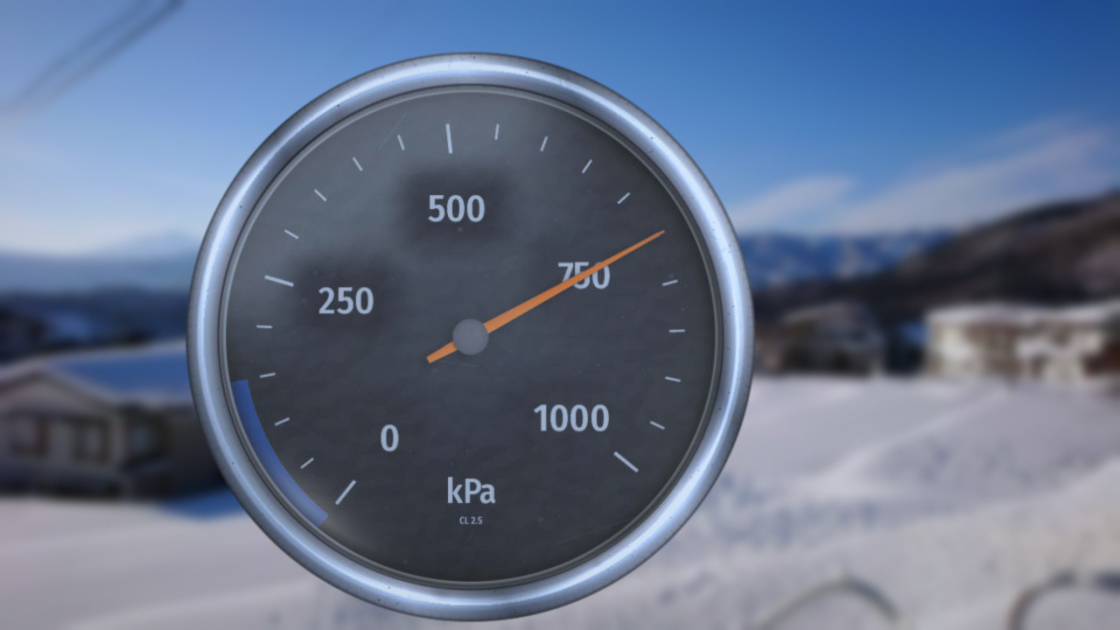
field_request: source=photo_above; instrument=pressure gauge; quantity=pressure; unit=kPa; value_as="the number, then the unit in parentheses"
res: 750 (kPa)
